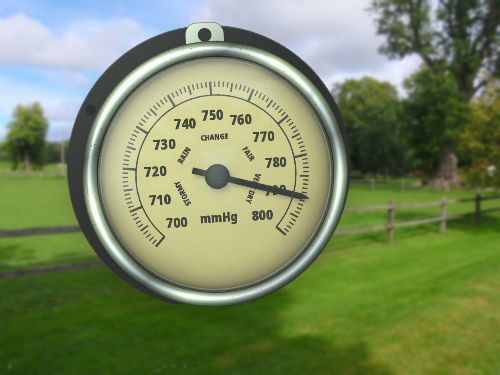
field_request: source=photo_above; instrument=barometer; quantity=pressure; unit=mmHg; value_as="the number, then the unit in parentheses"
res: 790 (mmHg)
